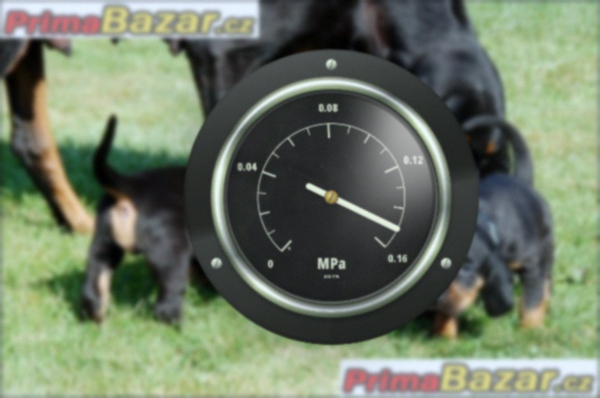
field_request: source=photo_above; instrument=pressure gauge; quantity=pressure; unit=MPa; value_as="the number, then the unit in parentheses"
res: 0.15 (MPa)
